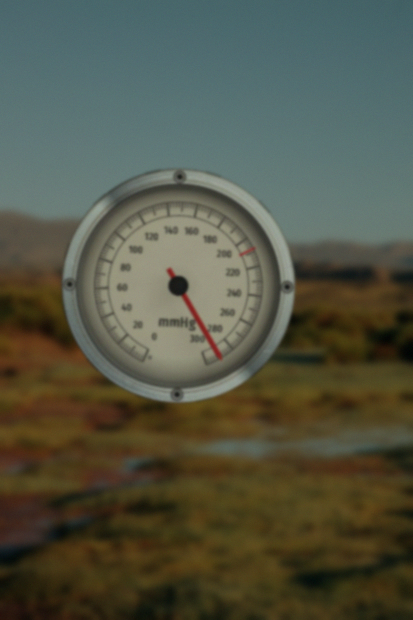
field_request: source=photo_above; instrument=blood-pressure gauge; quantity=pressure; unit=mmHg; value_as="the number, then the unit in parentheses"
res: 290 (mmHg)
